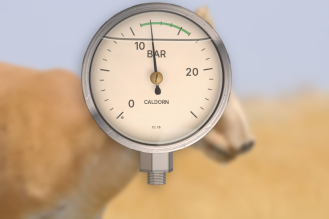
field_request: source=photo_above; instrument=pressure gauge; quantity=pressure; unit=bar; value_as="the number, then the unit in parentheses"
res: 12 (bar)
